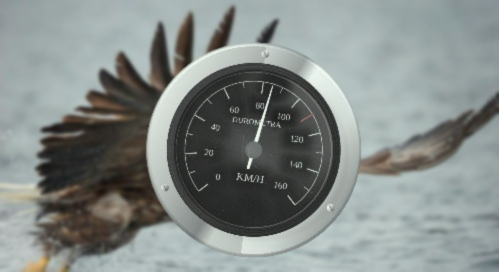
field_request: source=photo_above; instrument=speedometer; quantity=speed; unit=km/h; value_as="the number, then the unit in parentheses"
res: 85 (km/h)
